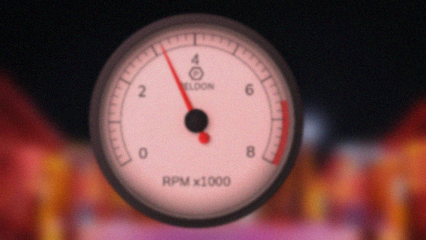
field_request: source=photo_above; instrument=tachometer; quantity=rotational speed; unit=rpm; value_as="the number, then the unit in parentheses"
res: 3200 (rpm)
